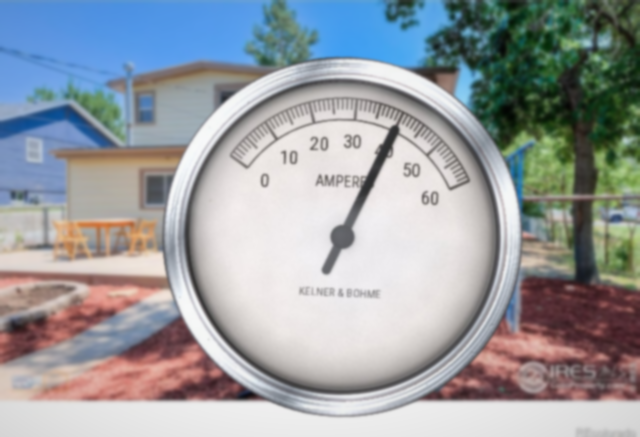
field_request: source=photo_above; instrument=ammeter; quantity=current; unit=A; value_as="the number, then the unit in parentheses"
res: 40 (A)
